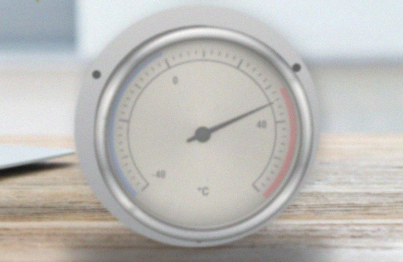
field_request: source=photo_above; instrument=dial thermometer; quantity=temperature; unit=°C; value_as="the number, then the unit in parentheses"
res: 34 (°C)
